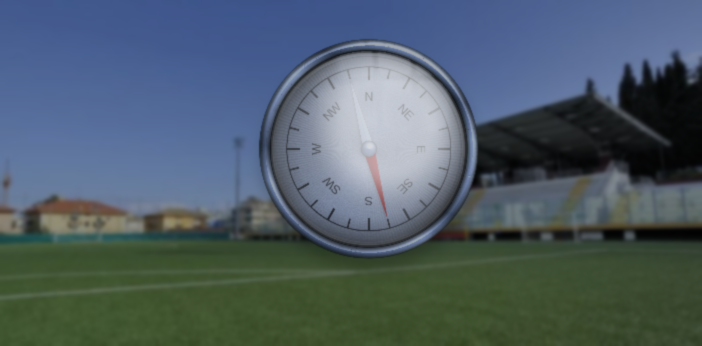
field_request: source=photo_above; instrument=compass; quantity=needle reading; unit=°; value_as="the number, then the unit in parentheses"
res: 165 (°)
